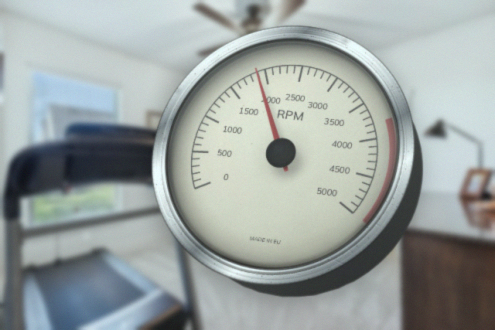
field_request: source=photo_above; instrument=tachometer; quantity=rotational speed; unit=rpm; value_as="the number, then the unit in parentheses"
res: 1900 (rpm)
